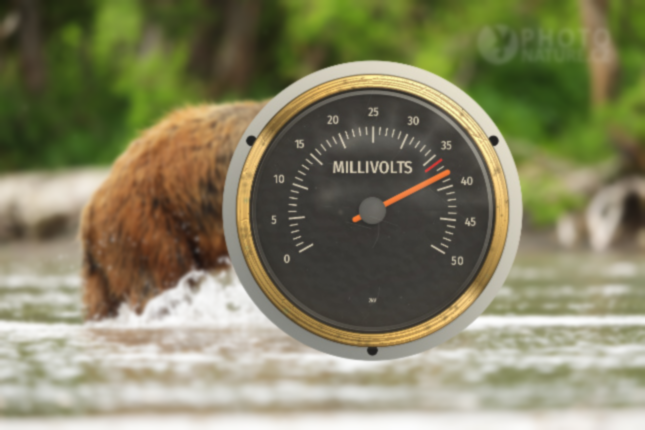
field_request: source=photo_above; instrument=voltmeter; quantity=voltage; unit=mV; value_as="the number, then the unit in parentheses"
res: 38 (mV)
